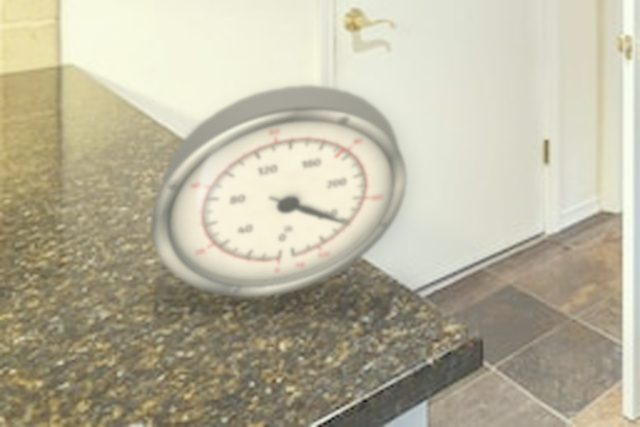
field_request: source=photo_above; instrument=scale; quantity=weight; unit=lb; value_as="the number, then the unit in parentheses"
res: 240 (lb)
